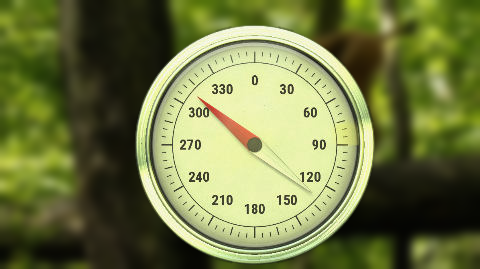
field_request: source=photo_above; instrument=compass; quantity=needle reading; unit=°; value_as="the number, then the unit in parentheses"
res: 310 (°)
